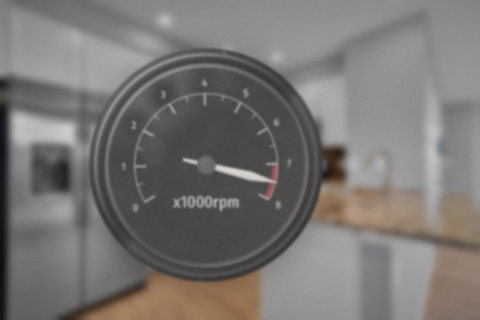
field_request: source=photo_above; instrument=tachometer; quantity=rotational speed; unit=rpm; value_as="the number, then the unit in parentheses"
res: 7500 (rpm)
